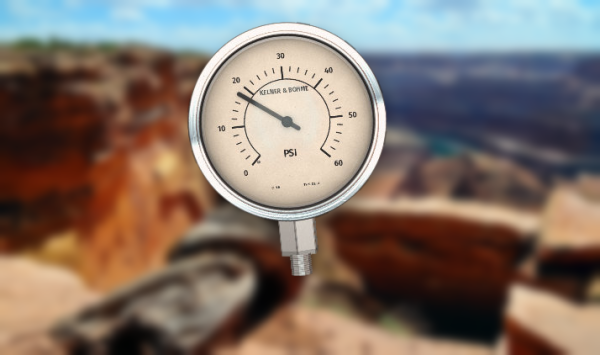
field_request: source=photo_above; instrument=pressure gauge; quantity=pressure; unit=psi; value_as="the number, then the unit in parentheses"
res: 18 (psi)
